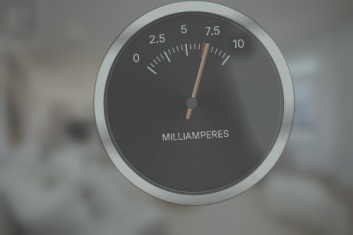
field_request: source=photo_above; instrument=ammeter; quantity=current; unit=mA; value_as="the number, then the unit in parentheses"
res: 7.5 (mA)
